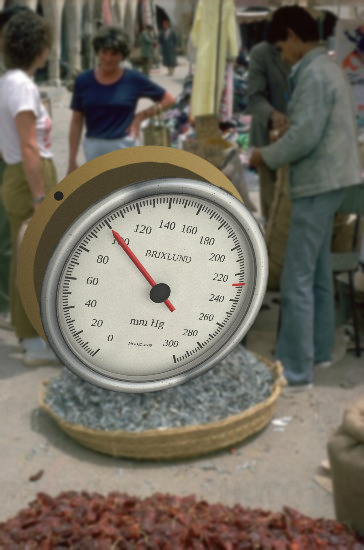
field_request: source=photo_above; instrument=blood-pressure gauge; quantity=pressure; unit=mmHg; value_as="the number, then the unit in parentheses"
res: 100 (mmHg)
